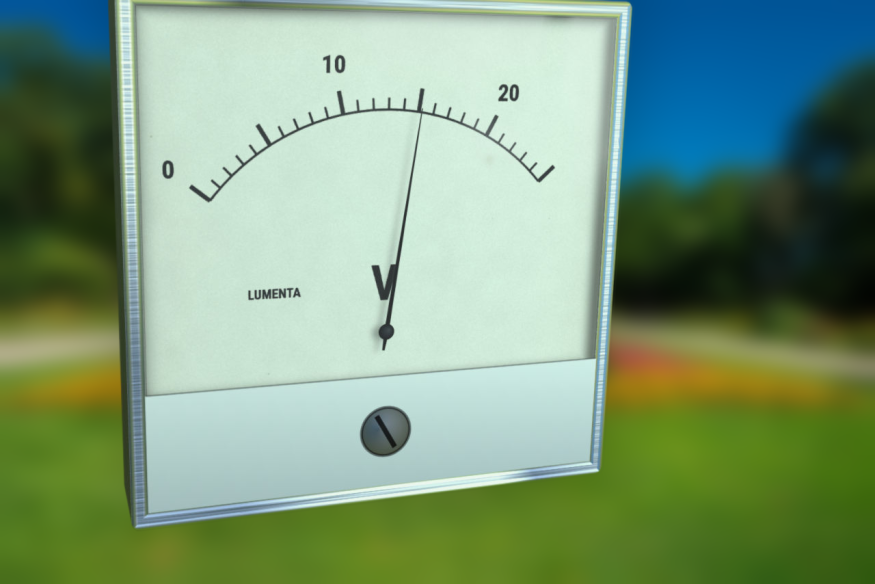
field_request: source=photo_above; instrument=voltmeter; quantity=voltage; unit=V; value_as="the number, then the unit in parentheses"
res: 15 (V)
